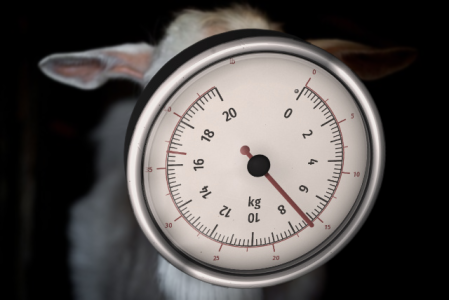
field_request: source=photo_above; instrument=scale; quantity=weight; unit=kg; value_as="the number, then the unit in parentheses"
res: 7.2 (kg)
